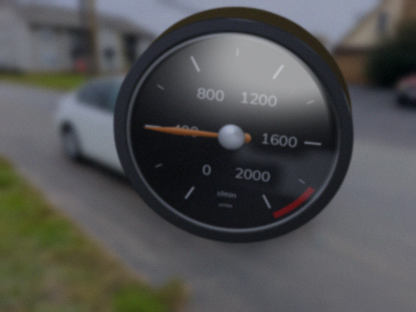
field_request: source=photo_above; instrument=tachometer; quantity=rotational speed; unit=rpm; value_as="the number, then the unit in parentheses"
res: 400 (rpm)
